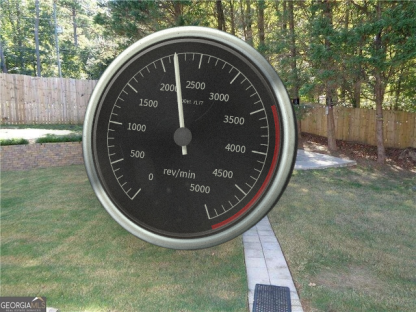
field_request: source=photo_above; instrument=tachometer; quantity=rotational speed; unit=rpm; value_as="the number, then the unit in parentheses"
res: 2200 (rpm)
